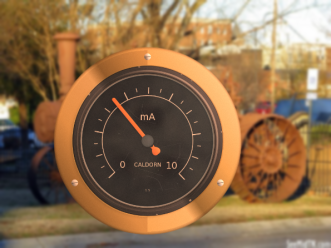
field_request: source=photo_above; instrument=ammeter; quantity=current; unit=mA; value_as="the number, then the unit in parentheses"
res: 3.5 (mA)
